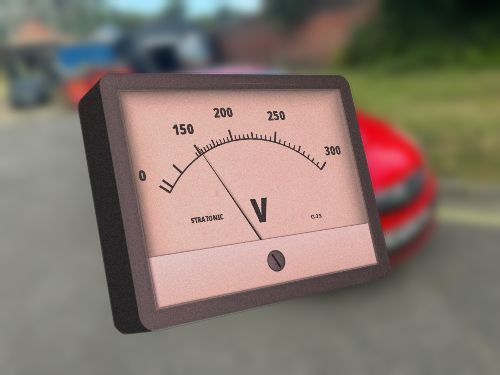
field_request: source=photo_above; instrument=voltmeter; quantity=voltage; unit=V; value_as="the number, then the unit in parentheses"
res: 150 (V)
